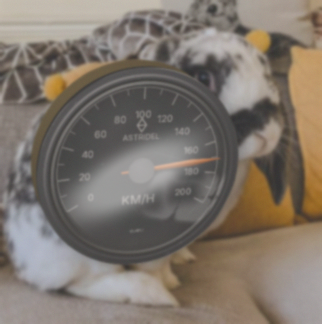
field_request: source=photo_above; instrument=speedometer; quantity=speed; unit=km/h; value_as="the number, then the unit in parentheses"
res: 170 (km/h)
